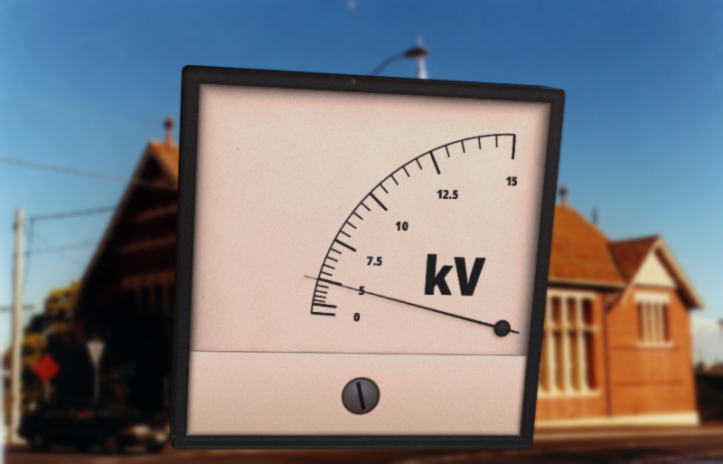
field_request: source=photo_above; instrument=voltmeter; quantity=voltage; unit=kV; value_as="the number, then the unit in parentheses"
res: 5 (kV)
